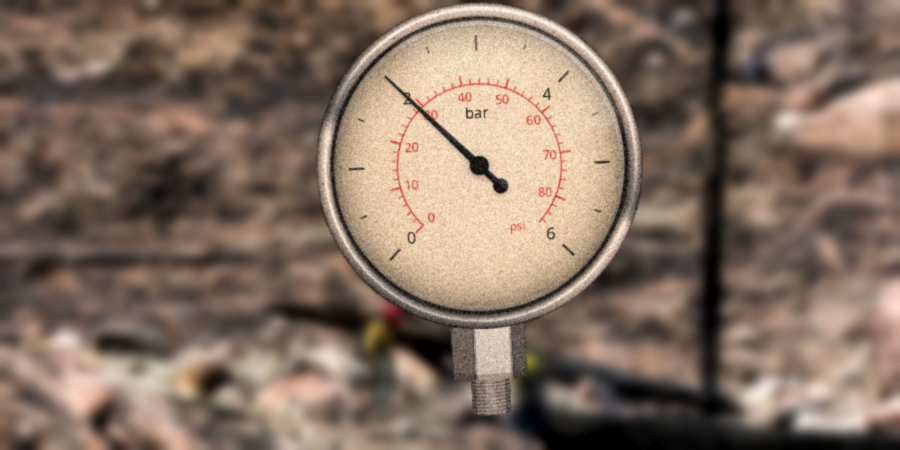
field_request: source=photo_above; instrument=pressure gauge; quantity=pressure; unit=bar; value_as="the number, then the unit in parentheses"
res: 2 (bar)
